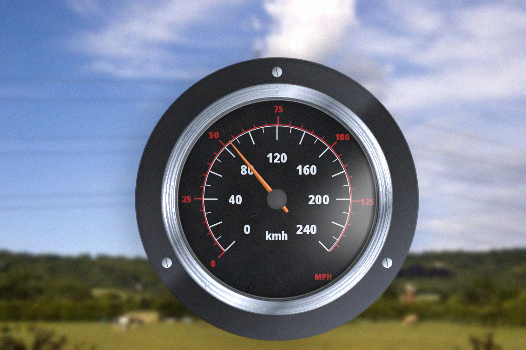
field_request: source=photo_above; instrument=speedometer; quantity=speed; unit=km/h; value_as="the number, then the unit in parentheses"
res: 85 (km/h)
